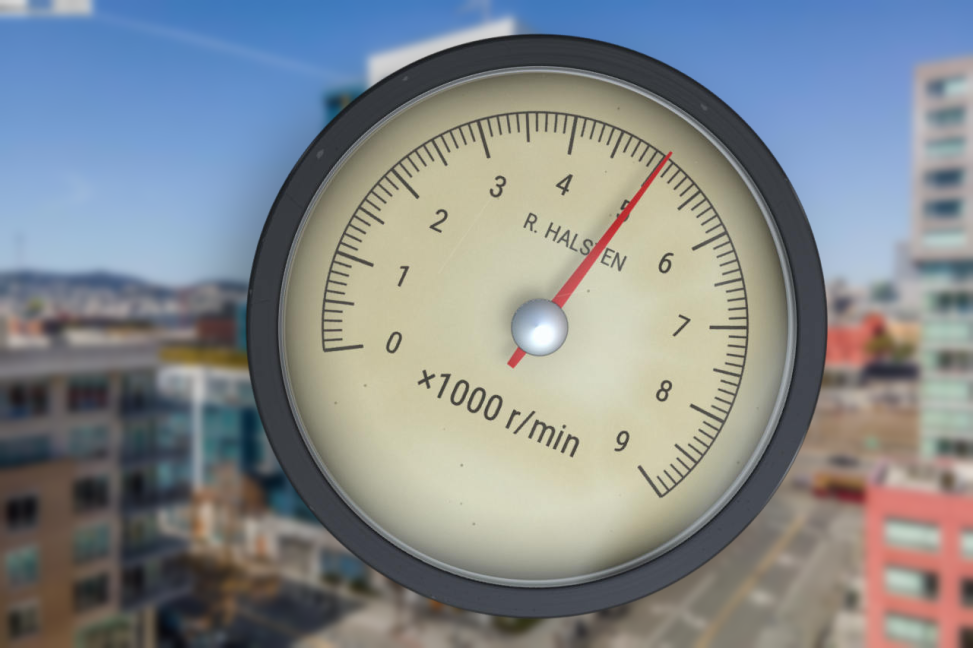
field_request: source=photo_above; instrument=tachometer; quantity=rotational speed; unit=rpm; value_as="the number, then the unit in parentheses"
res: 5000 (rpm)
